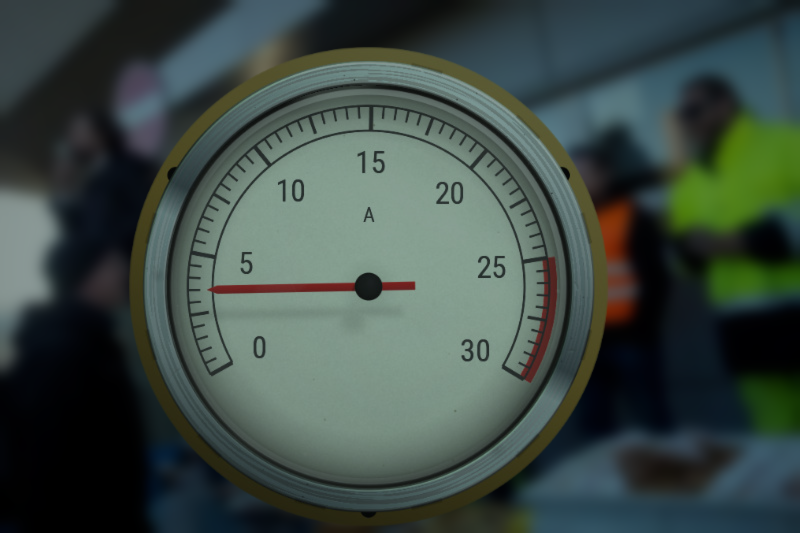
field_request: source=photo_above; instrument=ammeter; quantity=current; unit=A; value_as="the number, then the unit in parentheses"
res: 3.5 (A)
